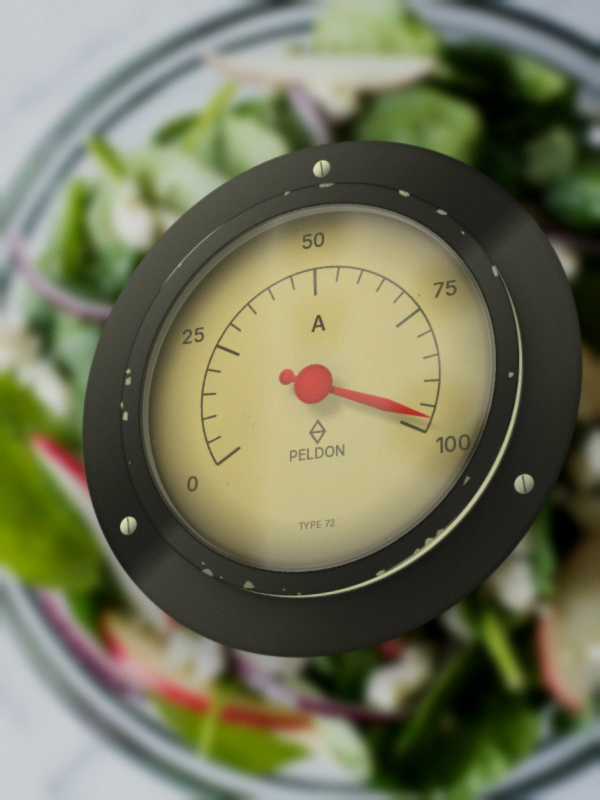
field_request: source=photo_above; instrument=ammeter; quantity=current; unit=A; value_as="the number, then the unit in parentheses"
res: 97.5 (A)
